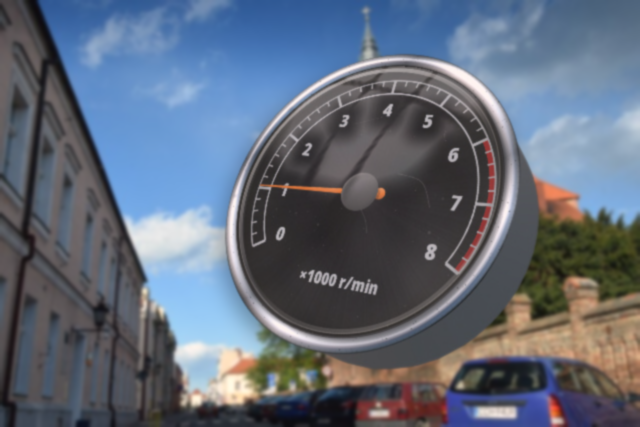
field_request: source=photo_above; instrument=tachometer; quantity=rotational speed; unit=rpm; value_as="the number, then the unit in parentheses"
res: 1000 (rpm)
